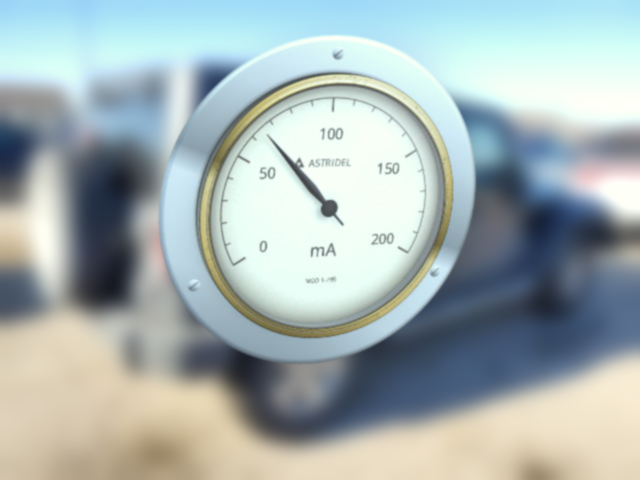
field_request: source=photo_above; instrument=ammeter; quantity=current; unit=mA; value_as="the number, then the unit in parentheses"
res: 65 (mA)
